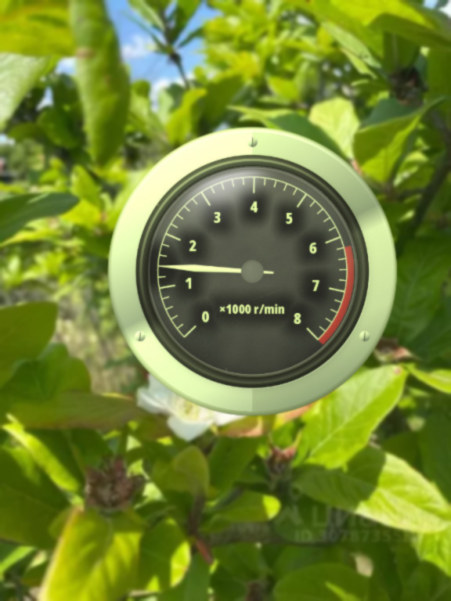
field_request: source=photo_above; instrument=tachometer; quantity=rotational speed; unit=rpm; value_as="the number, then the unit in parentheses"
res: 1400 (rpm)
